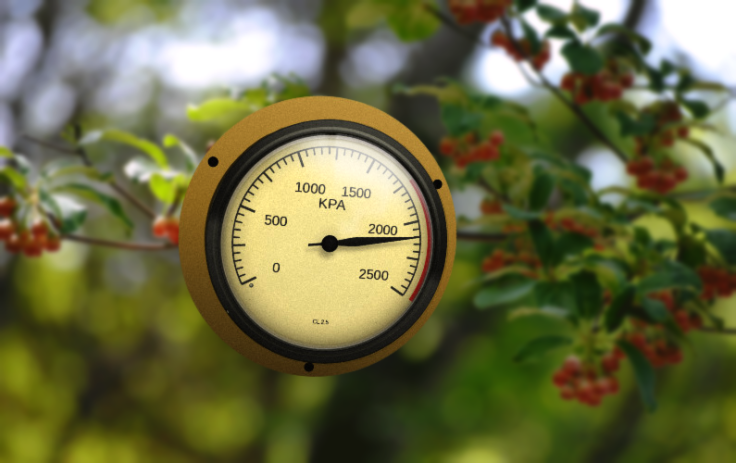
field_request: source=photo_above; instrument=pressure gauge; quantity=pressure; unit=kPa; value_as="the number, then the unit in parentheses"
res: 2100 (kPa)
